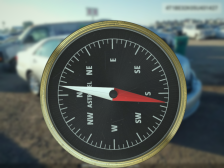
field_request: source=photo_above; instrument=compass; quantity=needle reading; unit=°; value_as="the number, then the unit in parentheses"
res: 190 (°)
